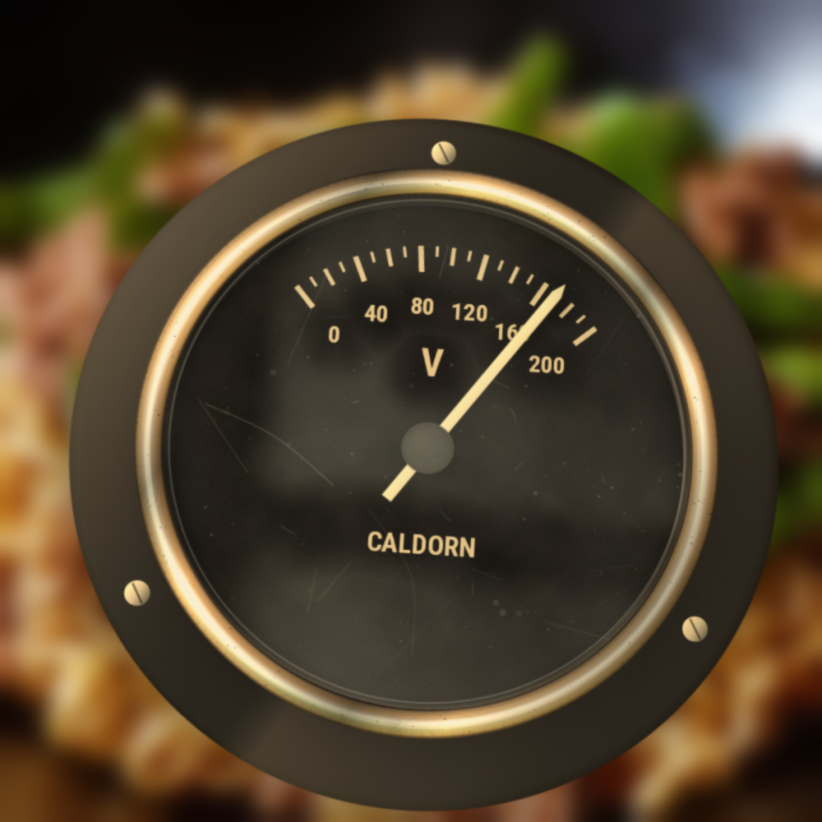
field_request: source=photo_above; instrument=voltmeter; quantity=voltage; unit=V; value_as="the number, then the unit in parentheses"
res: 170 (V)
